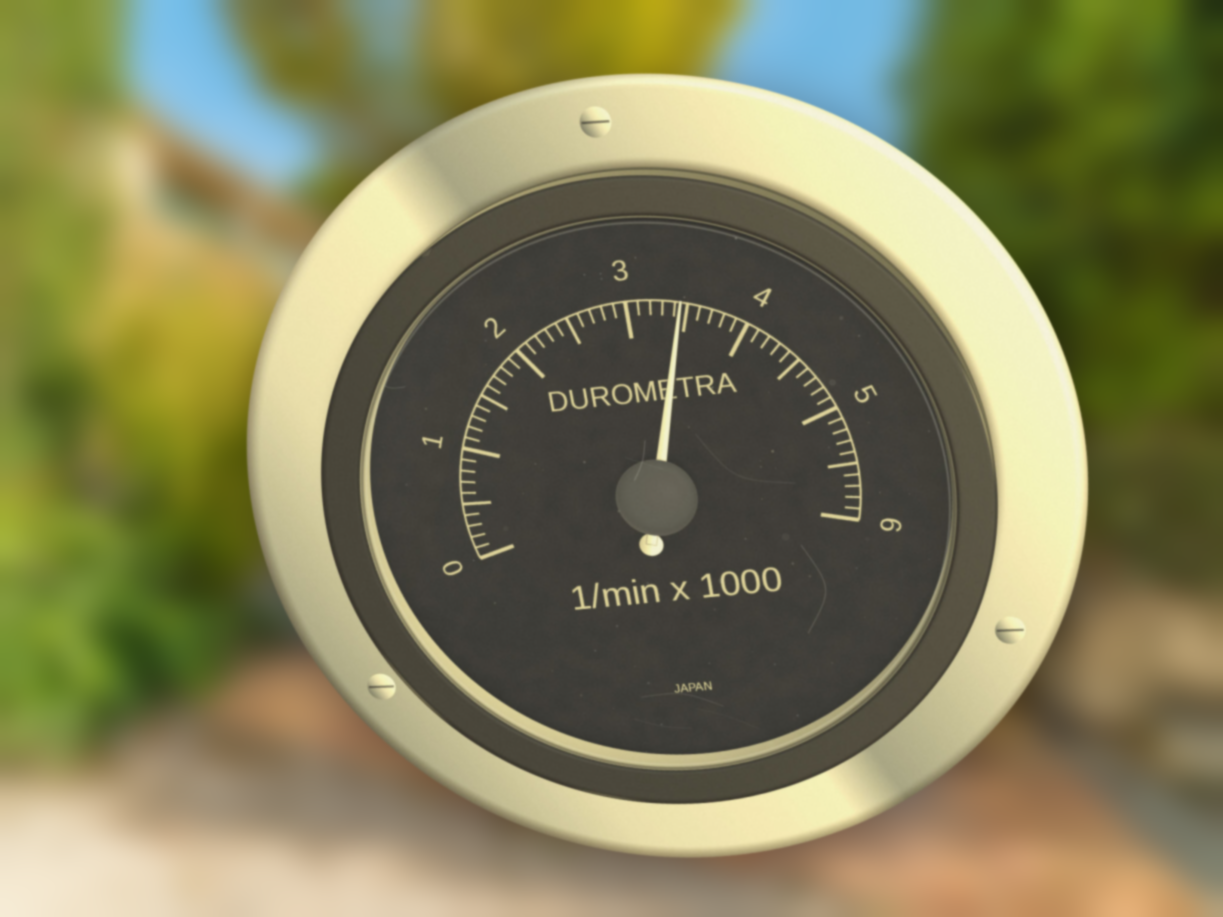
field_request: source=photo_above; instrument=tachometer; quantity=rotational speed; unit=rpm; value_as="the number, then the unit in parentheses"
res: 3450 (rpm)
